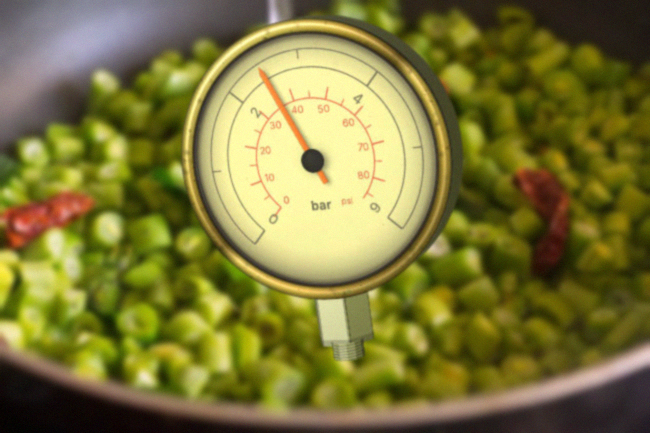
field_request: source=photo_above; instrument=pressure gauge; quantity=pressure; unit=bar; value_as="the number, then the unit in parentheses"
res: 2.5 (bar)
